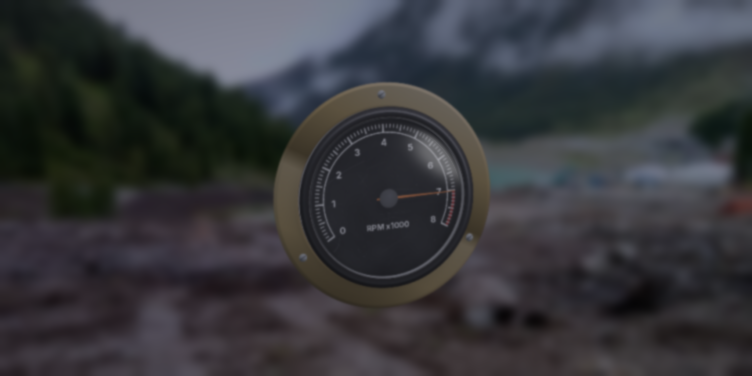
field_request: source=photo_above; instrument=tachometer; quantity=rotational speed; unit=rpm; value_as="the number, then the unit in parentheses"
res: 7000 (rpm)
